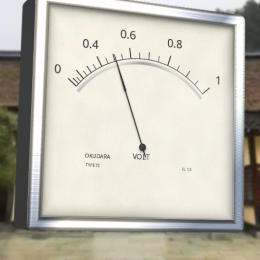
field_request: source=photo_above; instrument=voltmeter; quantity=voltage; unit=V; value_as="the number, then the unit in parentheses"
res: 0.5 (V)
